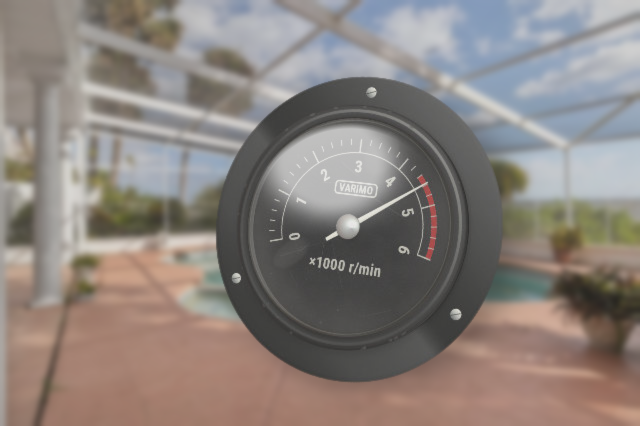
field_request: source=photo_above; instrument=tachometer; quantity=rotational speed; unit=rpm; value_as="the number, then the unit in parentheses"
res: 4600 (rpm)
